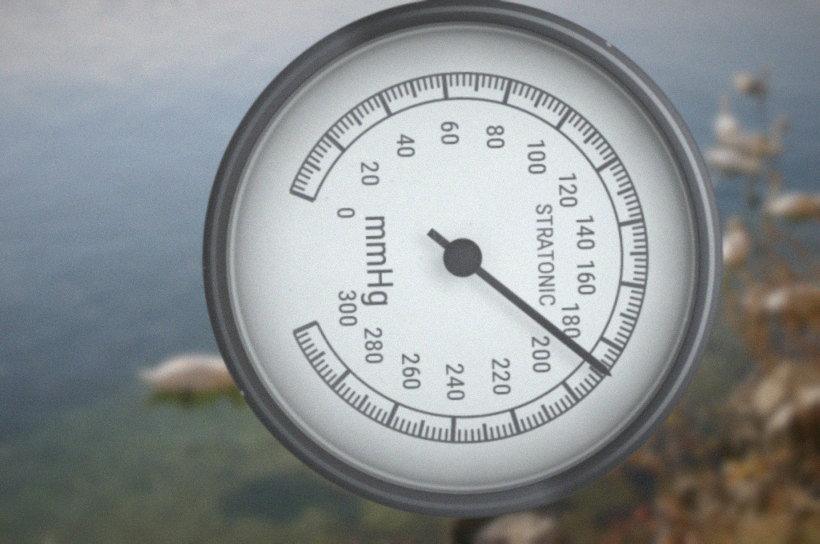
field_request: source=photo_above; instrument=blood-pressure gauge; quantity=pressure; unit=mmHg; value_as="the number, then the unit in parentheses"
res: 188 (mmHg)
